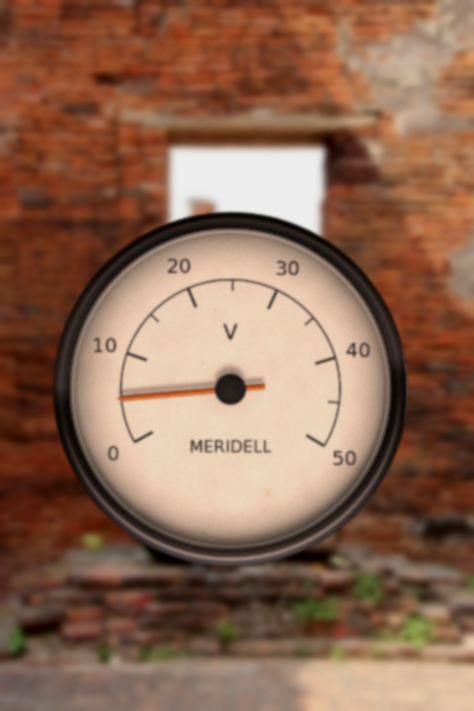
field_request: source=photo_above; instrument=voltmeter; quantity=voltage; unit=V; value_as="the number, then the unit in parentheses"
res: 5 (V)
